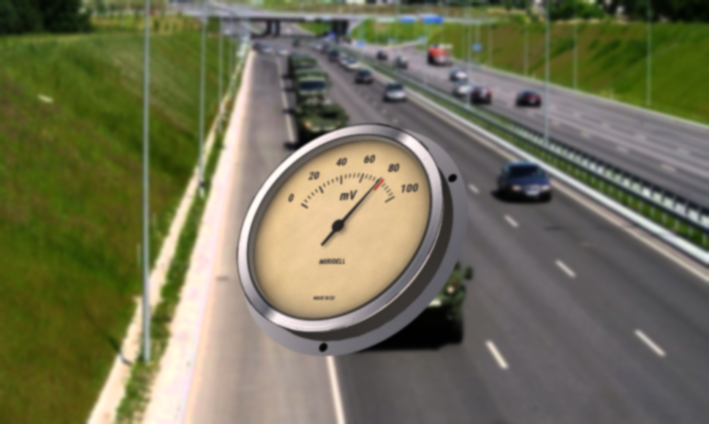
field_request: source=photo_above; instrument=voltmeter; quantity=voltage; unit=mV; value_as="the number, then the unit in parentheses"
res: 80 (mV)
